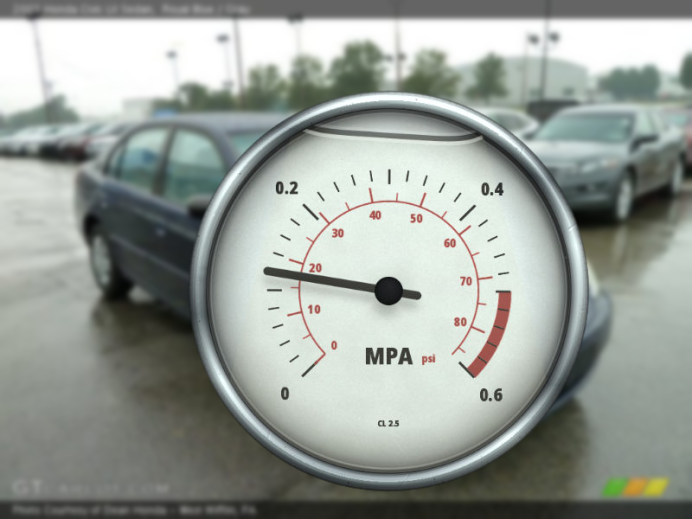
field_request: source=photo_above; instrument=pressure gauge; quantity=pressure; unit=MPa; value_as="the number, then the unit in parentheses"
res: 0.12 (MPa)
